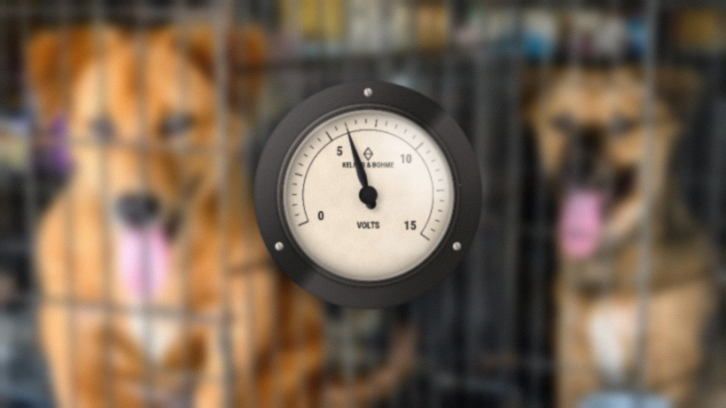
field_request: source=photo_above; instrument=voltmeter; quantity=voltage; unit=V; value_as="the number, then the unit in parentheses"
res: 6 (V)
